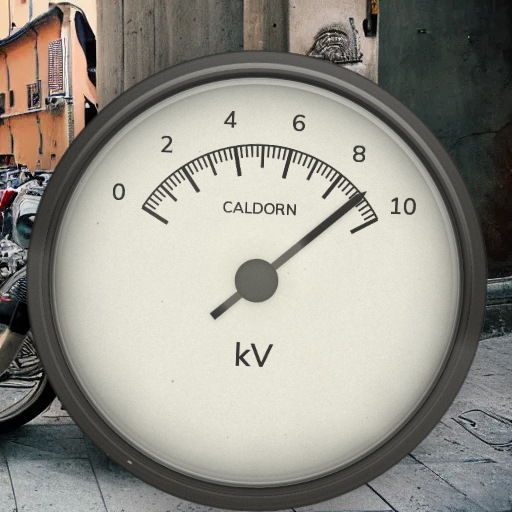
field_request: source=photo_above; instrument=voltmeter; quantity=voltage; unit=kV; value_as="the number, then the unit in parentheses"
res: 9 (kV)
